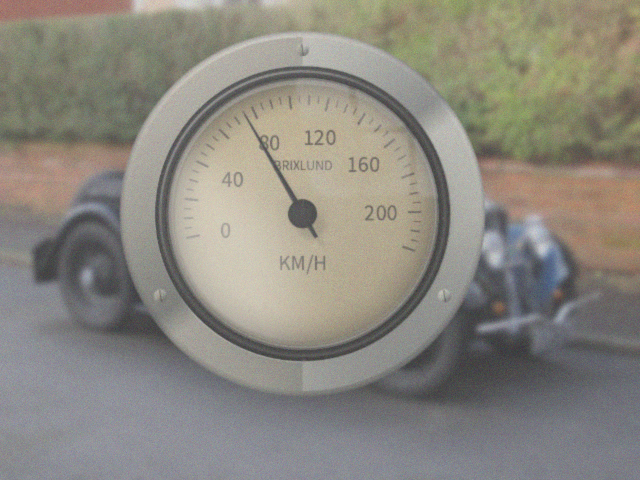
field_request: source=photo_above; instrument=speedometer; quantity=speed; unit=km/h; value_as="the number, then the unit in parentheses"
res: 75 (km/h)
